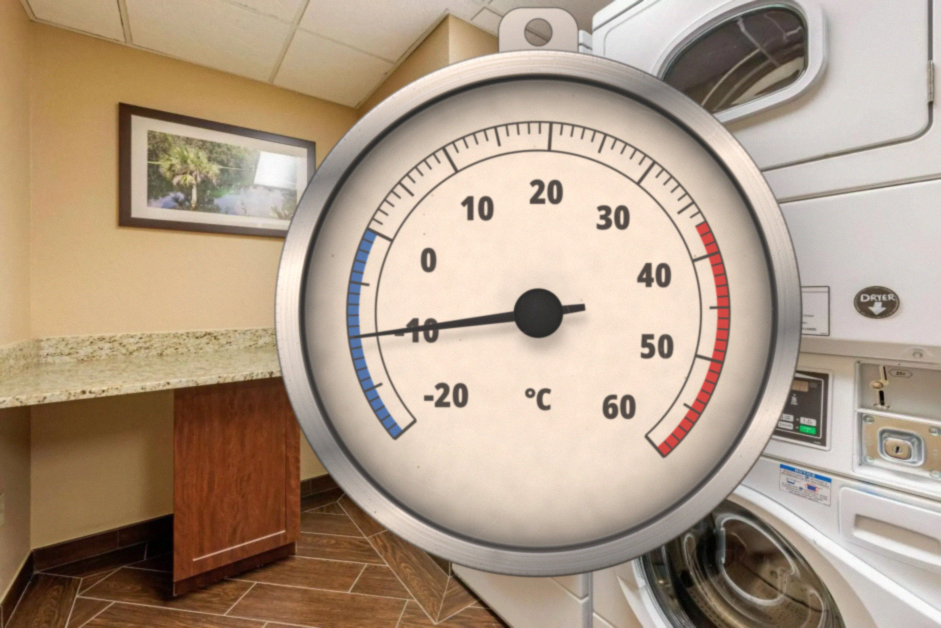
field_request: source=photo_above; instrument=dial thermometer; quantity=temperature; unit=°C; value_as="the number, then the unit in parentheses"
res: -10 (°C)
